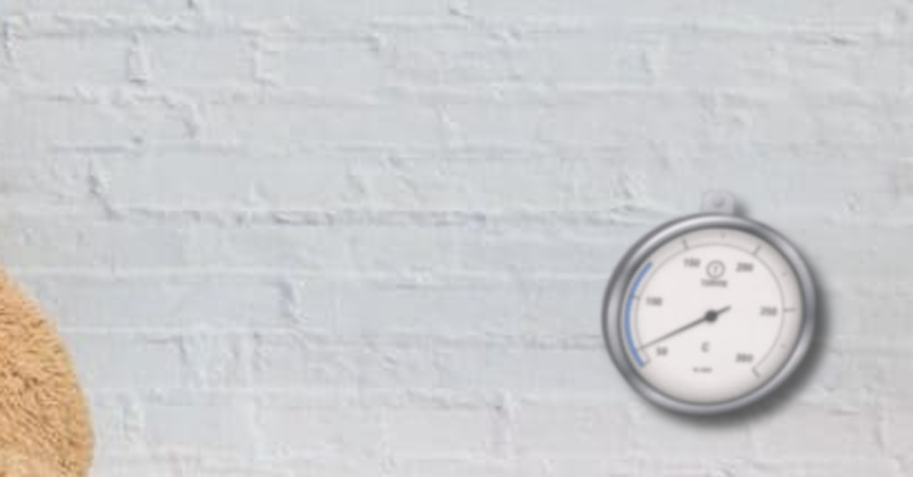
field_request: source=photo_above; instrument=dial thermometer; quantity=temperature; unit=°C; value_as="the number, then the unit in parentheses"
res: 62.5 (°C)
